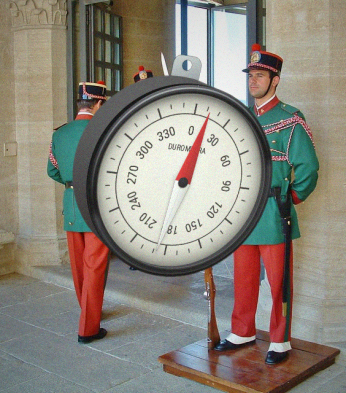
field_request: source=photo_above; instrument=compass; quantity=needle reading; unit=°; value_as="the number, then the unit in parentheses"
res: 10 (°)
